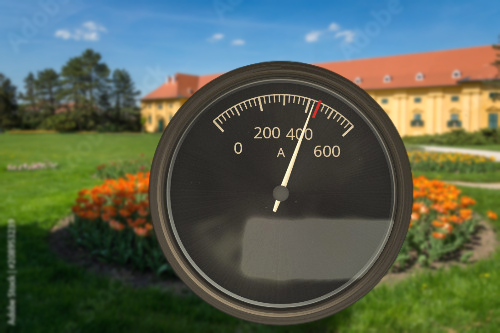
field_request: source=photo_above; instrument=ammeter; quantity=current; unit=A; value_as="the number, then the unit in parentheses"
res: 420 (A)
